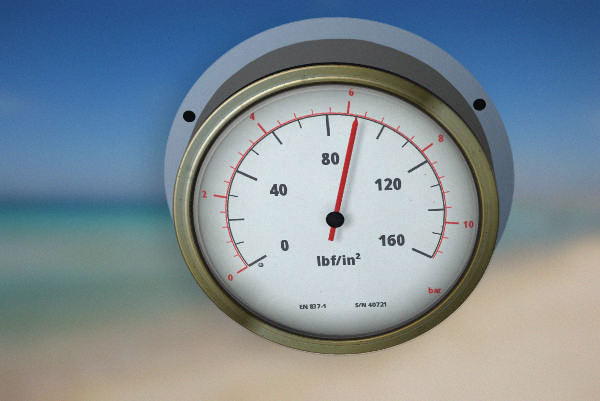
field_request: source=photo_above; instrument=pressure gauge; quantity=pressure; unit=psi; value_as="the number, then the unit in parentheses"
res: 90 (psi)
